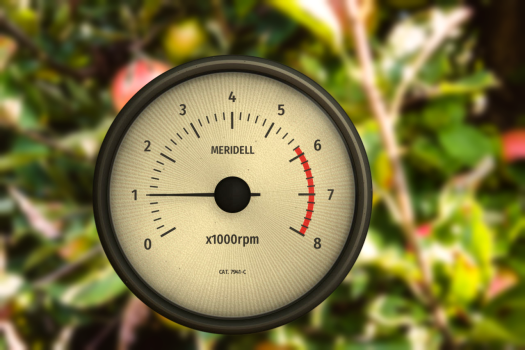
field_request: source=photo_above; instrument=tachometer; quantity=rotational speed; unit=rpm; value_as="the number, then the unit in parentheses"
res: 1000 (rpm)
